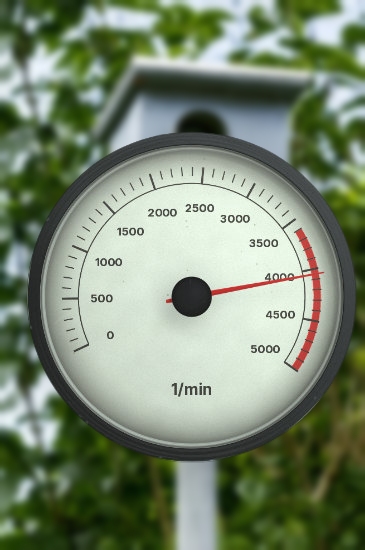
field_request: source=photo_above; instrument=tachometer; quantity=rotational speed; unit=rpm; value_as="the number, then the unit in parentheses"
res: 4050 (rpm)
